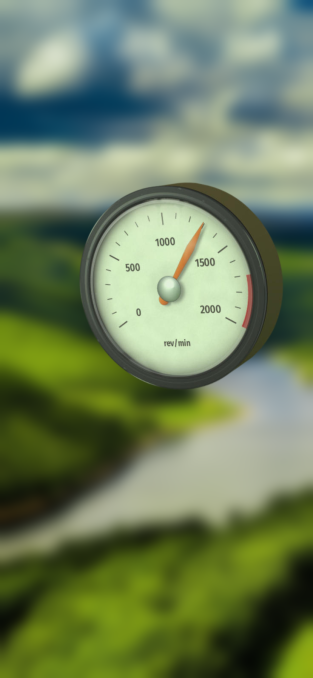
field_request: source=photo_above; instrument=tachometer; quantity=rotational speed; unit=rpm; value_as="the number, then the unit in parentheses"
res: 1300 (rpm)
